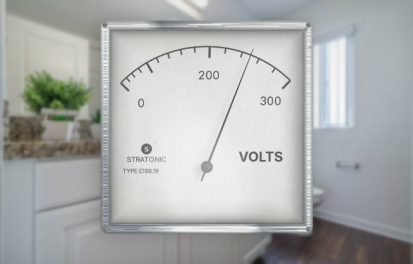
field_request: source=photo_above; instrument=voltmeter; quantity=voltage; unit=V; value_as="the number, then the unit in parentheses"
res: 250 (V)
